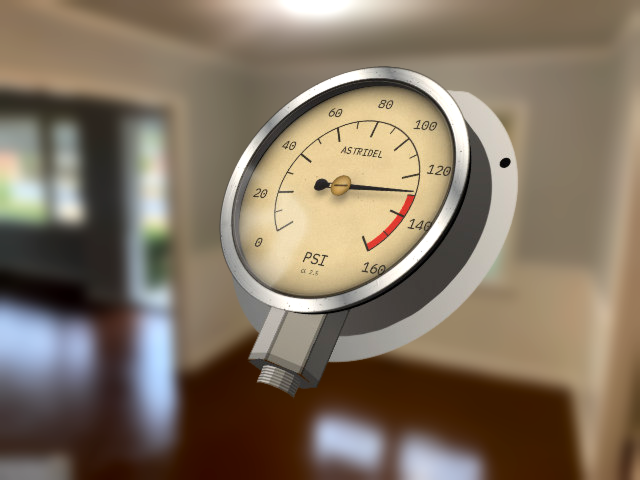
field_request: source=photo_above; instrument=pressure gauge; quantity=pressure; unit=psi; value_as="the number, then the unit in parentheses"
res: 130 (psi)
